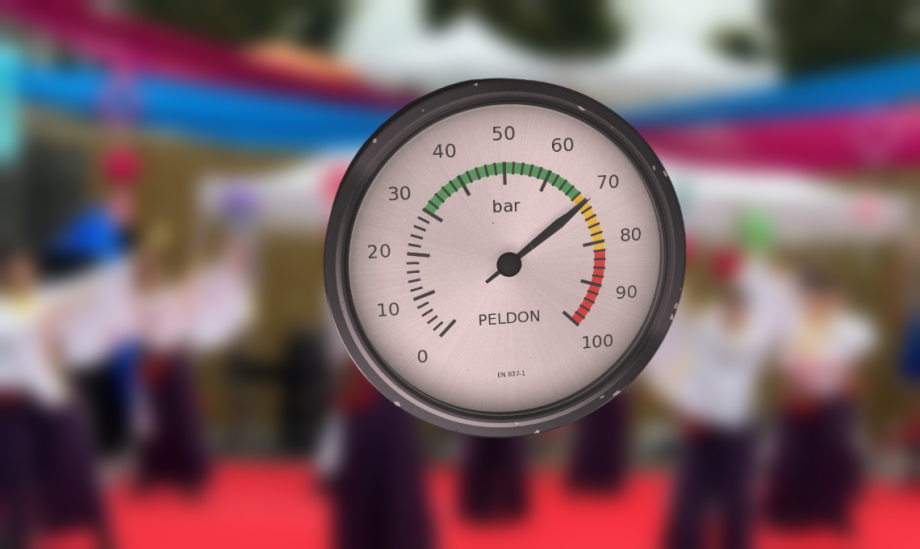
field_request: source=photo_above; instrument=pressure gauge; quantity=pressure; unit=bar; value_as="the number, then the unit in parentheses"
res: 70 (bar)
